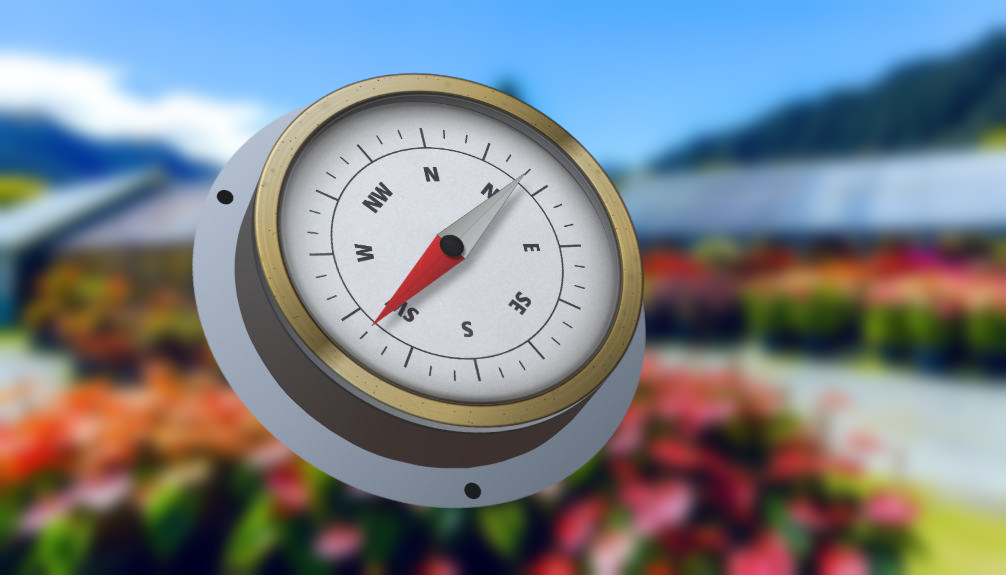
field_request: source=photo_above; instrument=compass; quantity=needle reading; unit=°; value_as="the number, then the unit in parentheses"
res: 230 (°)
